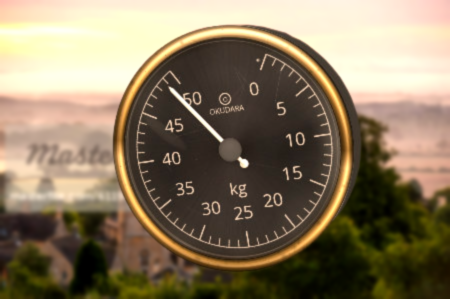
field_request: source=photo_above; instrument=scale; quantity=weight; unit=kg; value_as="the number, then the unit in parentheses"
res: 49 (kg)
